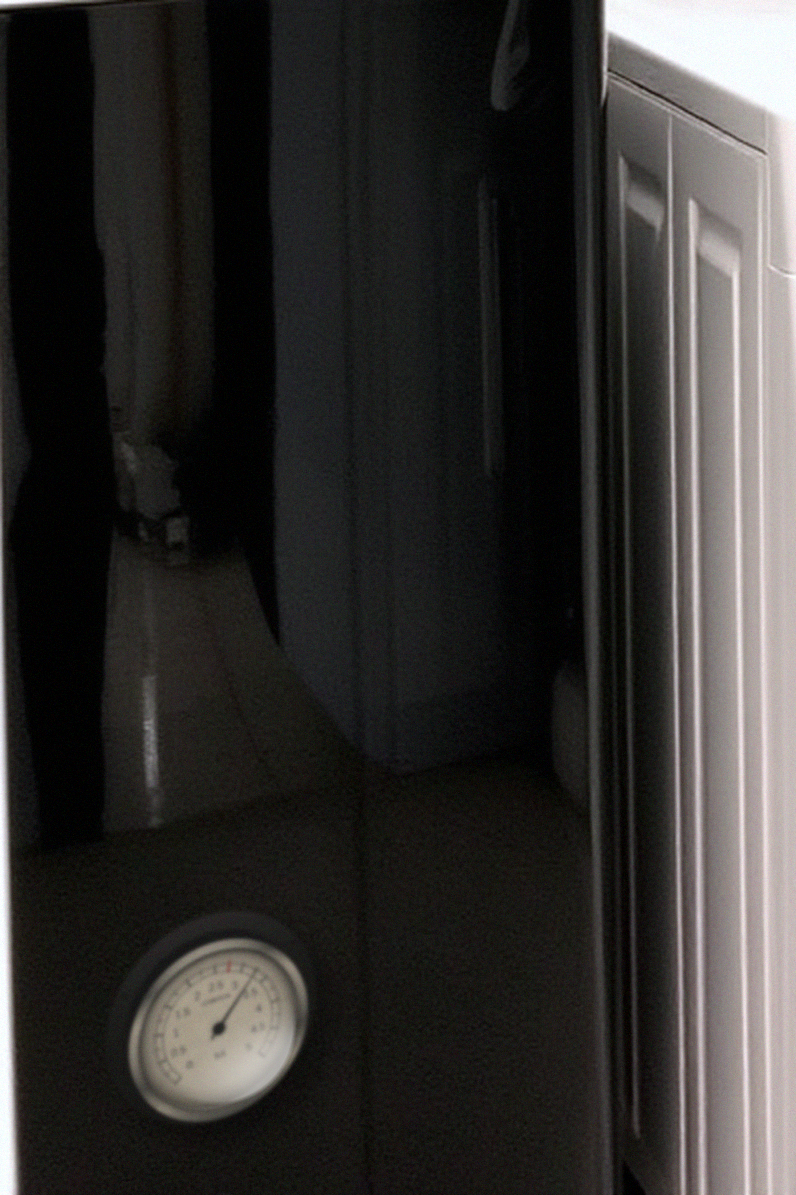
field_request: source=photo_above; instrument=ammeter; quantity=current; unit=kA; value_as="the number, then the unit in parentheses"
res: 3.25 (kA)
